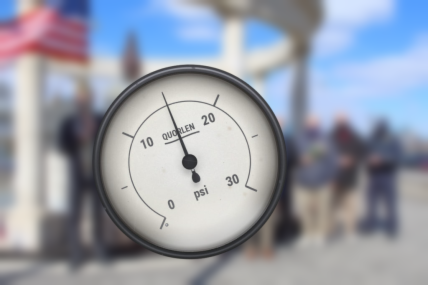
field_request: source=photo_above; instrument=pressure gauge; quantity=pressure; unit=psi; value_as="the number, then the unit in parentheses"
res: 15 (psi)
